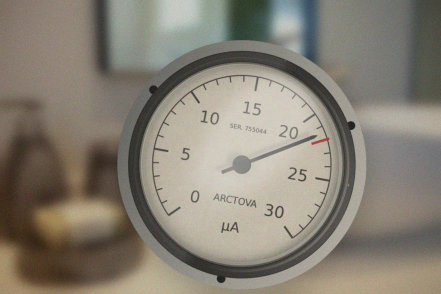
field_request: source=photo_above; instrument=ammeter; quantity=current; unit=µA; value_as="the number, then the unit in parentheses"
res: 21.5 (µA)
